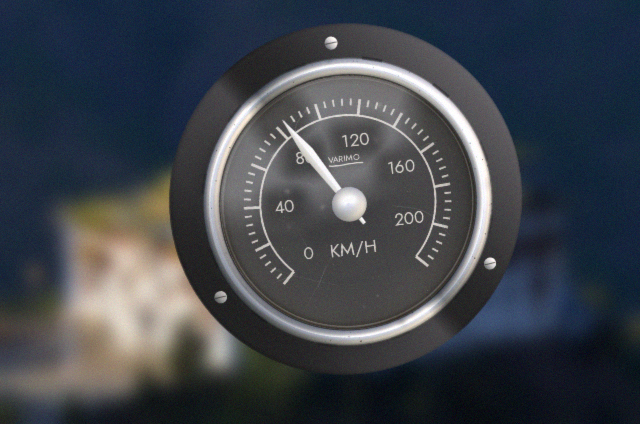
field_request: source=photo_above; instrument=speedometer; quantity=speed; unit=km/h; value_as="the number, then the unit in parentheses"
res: 84 (km/h)
